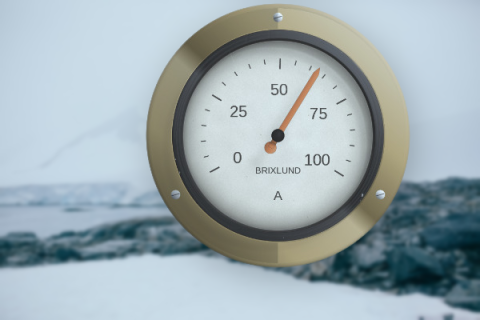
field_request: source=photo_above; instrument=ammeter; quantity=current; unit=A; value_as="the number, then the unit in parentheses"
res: 62.5 (A)
